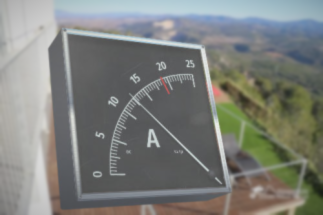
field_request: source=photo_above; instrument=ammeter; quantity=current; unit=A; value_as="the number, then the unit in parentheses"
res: 12.5 (A)
